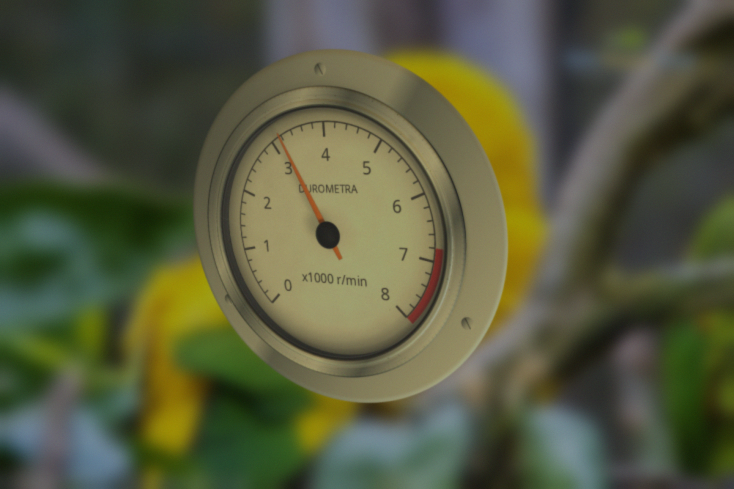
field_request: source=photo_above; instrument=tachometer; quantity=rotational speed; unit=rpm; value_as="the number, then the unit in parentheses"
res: 3200 (rpm)
